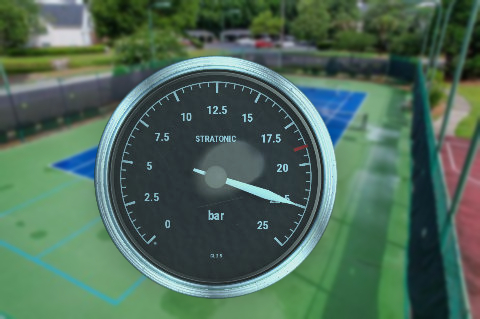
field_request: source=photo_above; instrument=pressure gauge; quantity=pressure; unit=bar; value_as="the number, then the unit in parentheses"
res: 22.5 (bar)
